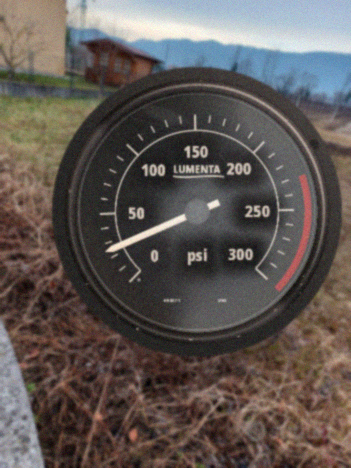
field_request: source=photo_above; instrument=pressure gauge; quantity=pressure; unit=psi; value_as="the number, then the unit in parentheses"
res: 25 (psi)
